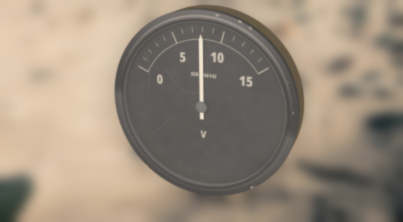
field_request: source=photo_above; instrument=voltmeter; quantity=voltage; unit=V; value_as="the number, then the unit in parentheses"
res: 8 (V)
